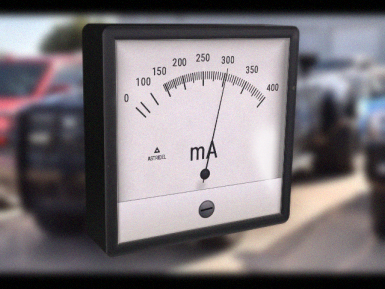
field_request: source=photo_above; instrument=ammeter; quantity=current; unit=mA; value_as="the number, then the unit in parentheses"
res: 300 (mA)
